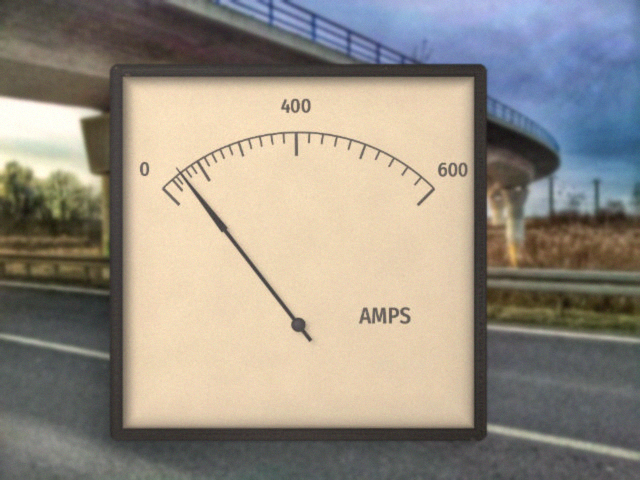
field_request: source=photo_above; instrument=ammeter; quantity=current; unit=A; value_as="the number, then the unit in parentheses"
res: 140 (A)
